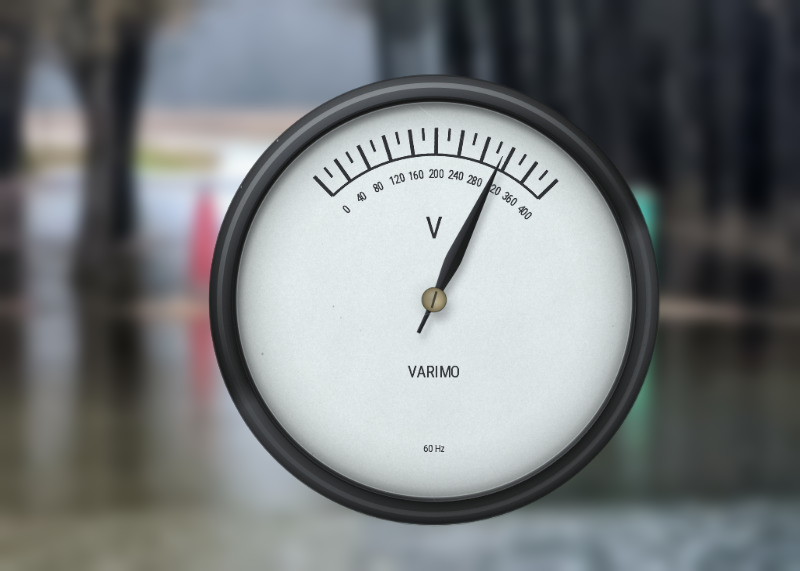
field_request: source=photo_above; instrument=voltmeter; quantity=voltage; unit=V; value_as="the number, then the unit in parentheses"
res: 310 (V)
